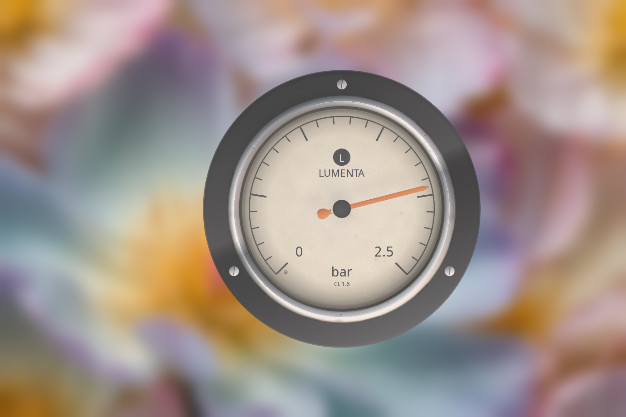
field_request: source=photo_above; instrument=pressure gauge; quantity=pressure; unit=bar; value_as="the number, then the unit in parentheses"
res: 1.95 (bar)
